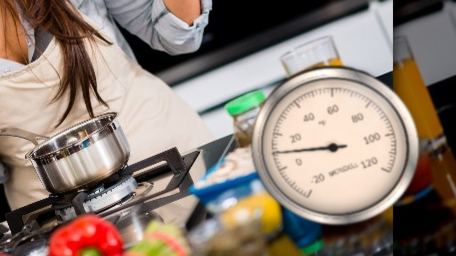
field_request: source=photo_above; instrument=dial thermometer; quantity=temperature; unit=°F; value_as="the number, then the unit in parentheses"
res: 10 (°F)
